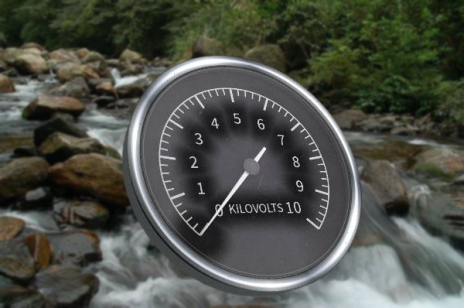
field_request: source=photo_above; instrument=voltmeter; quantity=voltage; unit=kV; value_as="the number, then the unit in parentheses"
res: 0 (kV)
